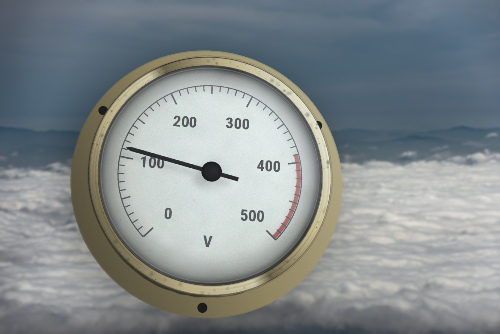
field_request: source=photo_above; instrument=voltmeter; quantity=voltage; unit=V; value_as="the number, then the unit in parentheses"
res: 110 (V)
